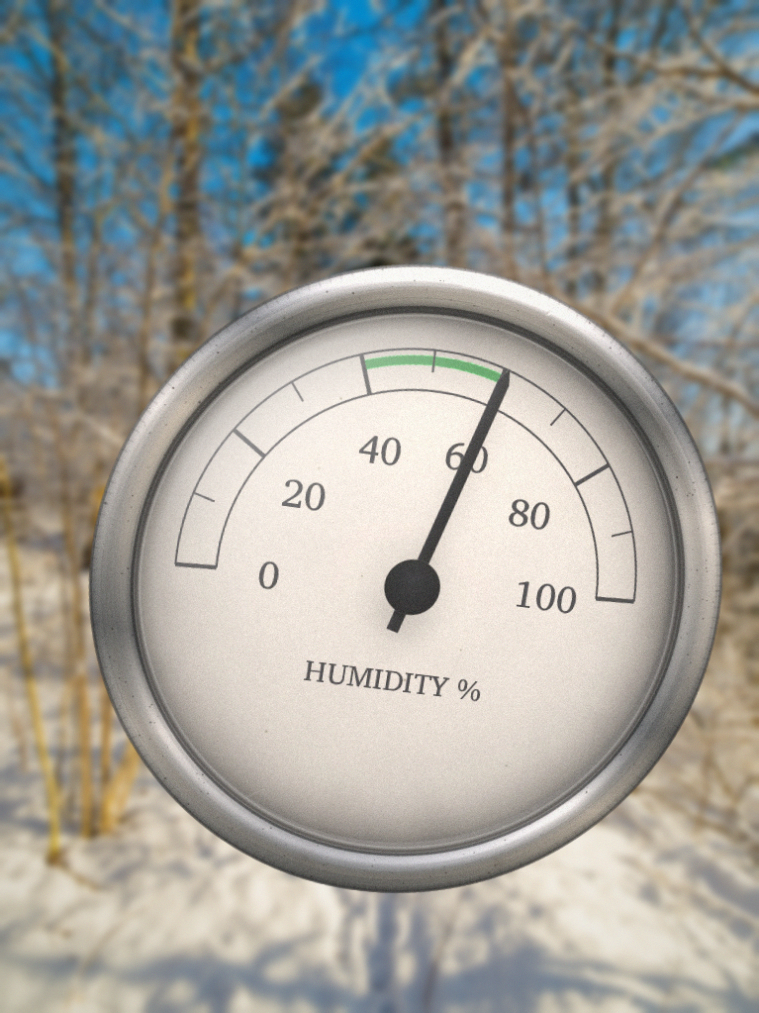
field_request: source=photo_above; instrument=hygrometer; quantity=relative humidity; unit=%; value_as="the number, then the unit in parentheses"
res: 60 (%)
